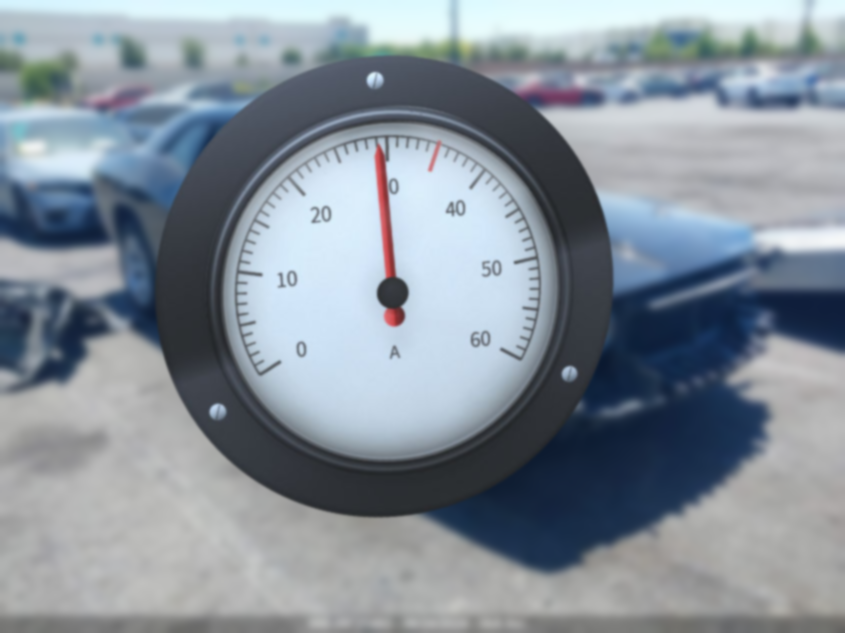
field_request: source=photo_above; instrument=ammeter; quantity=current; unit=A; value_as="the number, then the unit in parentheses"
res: 29 (A)
